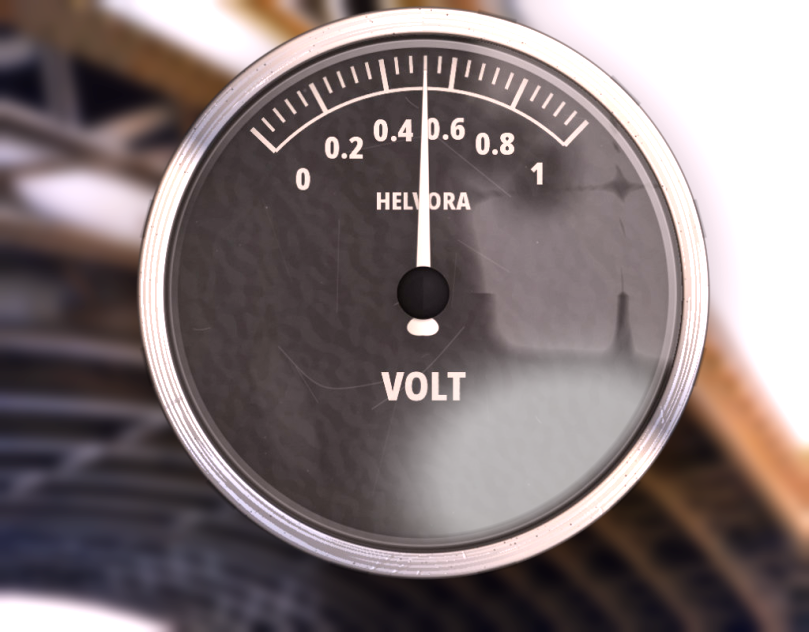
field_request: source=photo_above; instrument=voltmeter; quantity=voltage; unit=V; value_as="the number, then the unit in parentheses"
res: 0.52 (V)
